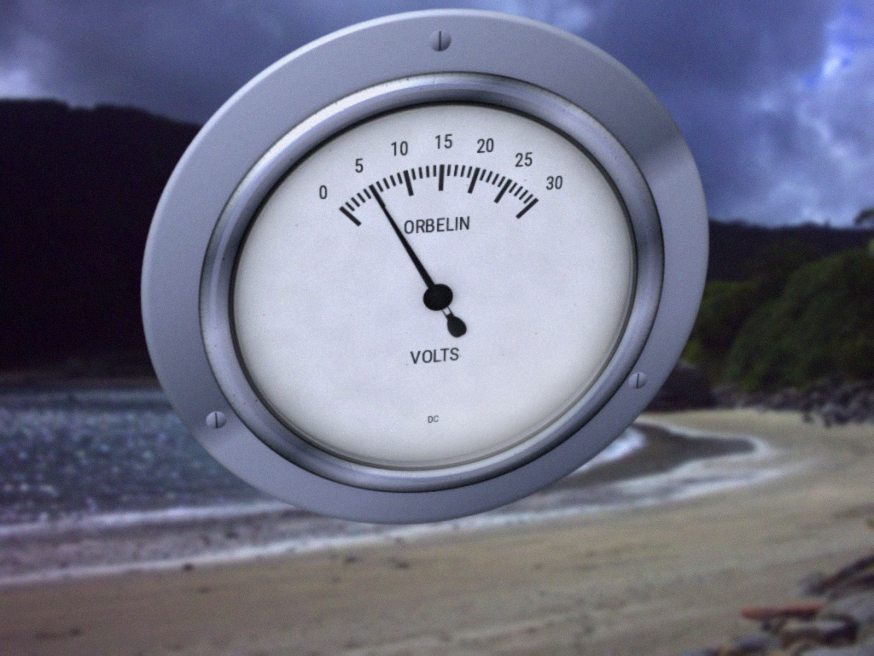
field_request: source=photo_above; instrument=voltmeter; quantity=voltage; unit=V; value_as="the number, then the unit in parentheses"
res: 5 (V)
